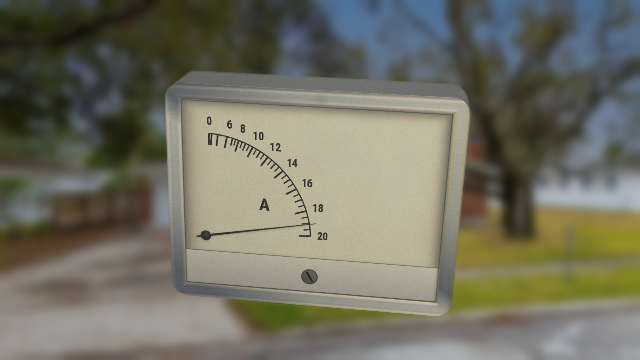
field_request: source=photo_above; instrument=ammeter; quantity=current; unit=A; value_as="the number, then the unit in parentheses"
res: 19 (A)
